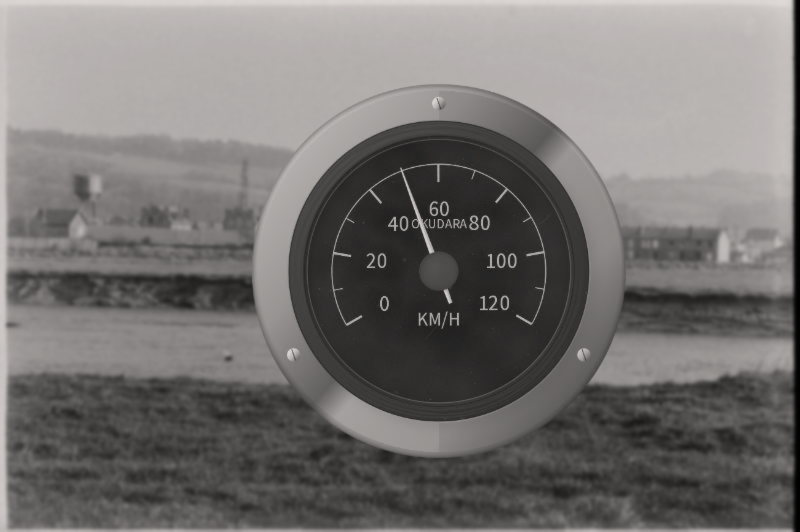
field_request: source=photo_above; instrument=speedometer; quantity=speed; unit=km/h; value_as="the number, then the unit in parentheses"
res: 50 (km/h)
